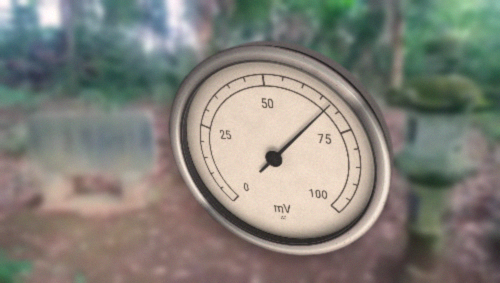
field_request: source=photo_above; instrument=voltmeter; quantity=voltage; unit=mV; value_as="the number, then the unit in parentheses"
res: 67.5 (mV)
